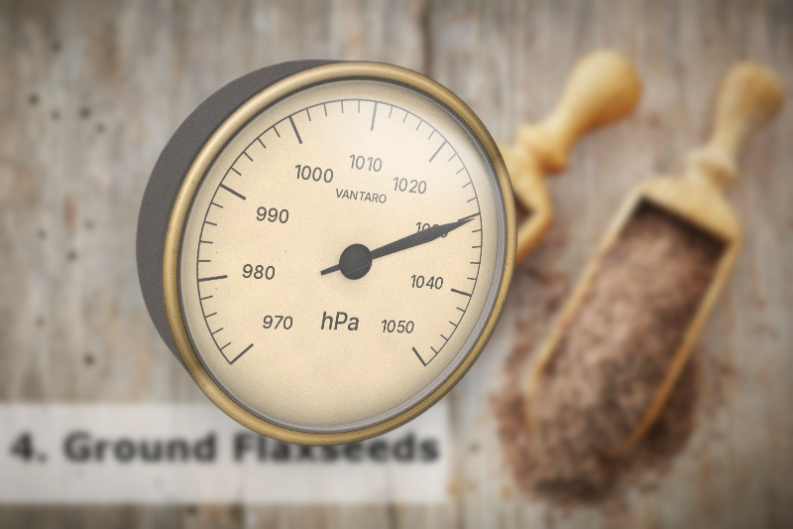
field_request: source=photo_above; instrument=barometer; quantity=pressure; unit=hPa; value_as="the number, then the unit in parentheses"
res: 1030 (hPa)
